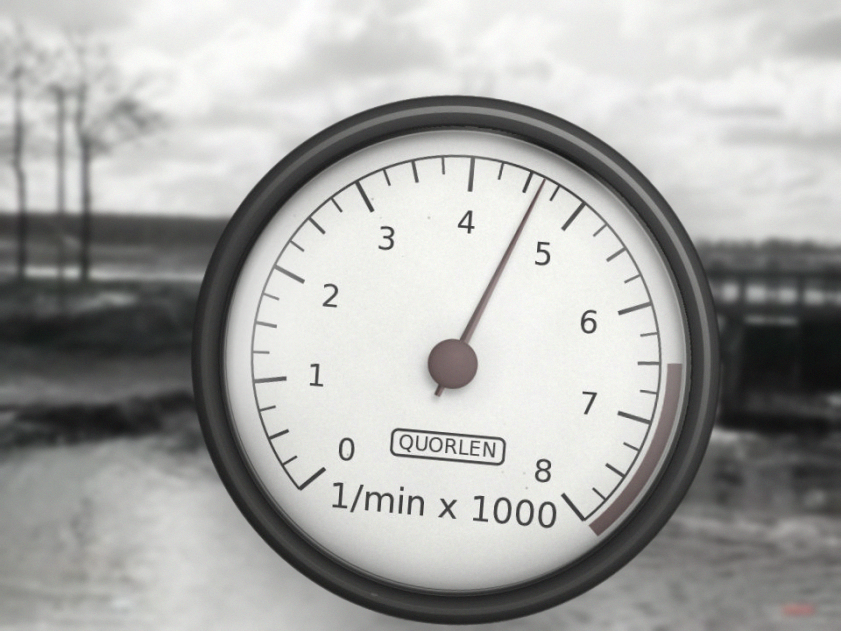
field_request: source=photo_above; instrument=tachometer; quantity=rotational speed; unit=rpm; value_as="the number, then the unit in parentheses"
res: 4625 (rpm)
